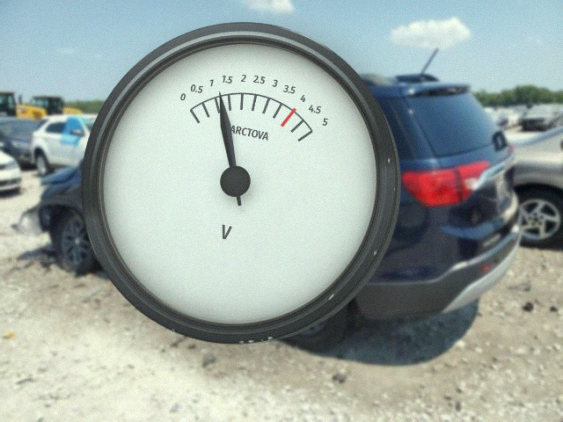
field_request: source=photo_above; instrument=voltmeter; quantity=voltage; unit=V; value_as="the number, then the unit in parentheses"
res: 1.25 (V)
